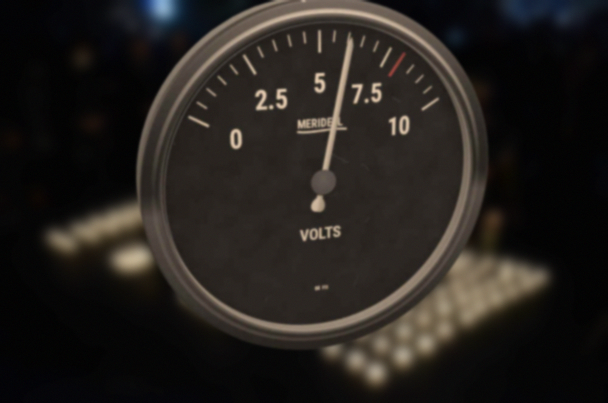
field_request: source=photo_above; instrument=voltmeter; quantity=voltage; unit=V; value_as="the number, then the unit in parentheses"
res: 6 (V)
